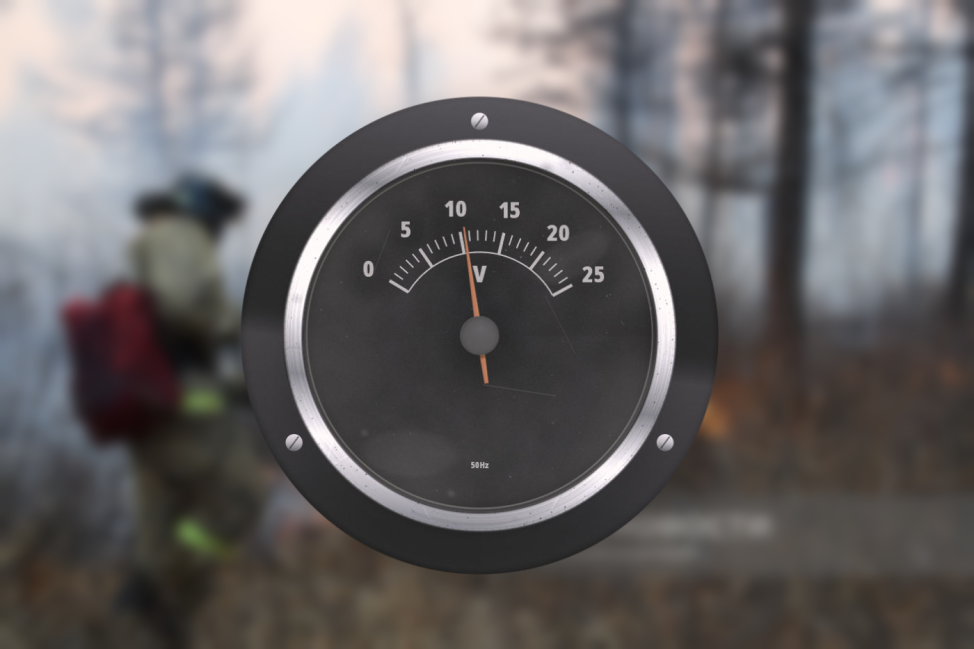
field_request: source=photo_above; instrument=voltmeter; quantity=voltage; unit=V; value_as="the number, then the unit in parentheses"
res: 10.5 (V)
